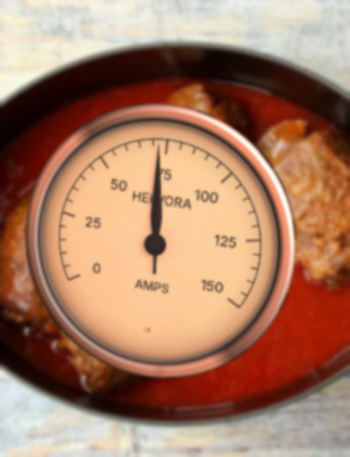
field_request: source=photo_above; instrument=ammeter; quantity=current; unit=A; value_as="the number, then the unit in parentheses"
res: 72.5 (A)
